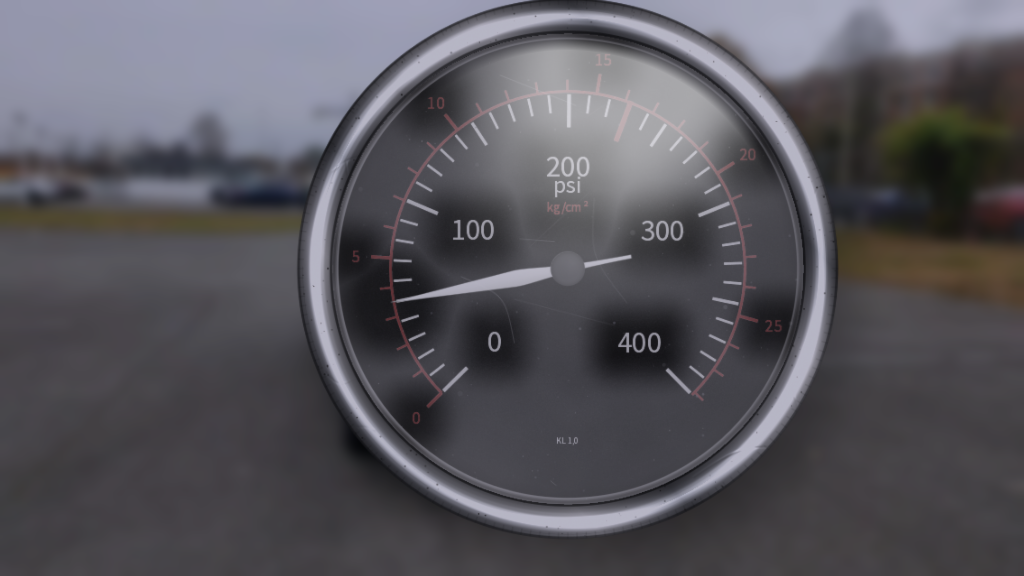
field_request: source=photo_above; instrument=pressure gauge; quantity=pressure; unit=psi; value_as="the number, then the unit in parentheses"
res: 50 (psi)
